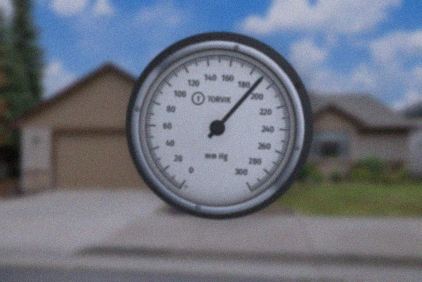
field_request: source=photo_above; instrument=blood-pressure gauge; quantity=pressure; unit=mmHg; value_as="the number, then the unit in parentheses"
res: 190 (mmHg)
